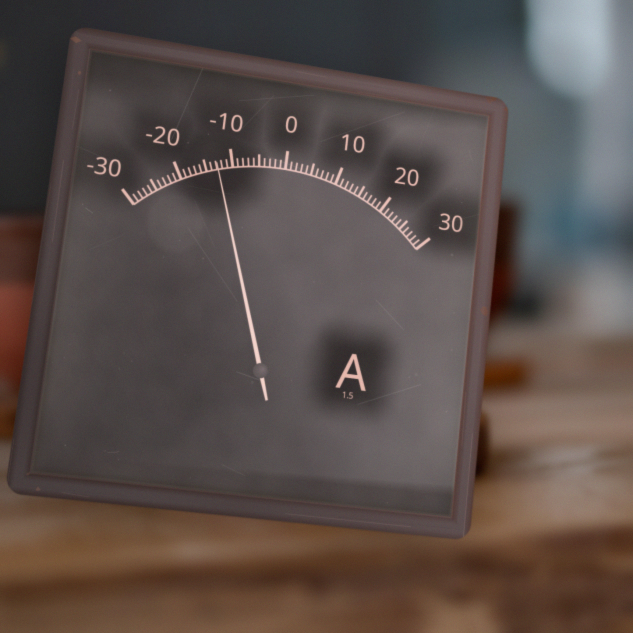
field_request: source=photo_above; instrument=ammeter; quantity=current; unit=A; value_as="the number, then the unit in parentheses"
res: -13 (A)
